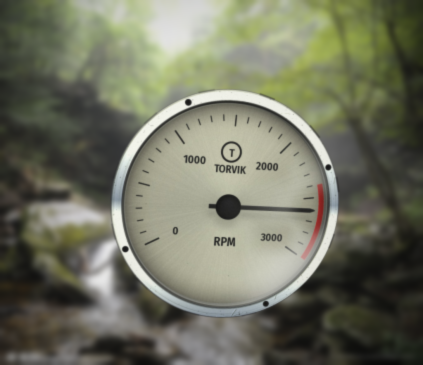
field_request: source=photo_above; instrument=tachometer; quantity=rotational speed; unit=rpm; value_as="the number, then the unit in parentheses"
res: 2600 (rpm)
